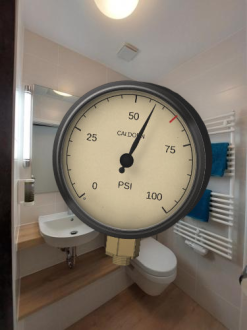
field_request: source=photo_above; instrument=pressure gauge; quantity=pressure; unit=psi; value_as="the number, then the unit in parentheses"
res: 57.5 (psi)
